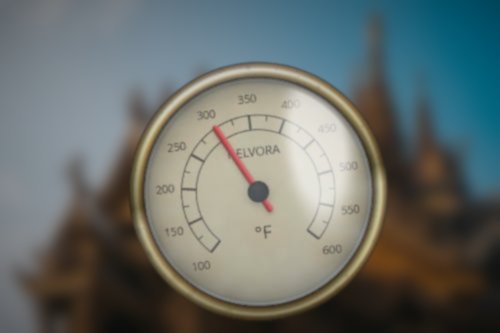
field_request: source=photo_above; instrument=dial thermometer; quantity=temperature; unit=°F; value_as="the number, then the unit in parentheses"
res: 300 (°F)
